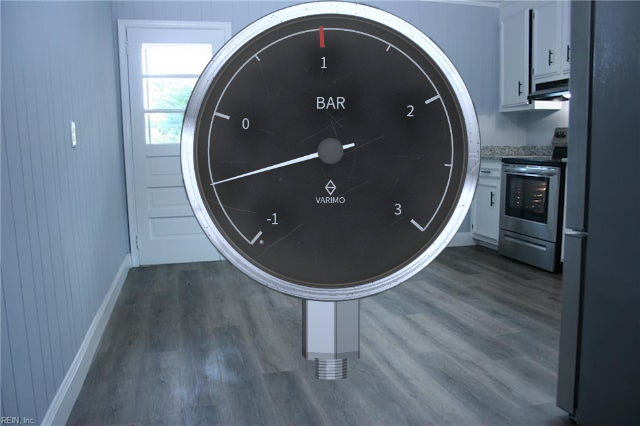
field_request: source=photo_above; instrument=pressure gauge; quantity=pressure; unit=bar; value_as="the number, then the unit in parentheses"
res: -0.5 (bar)
